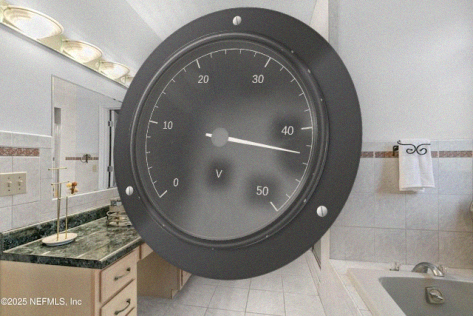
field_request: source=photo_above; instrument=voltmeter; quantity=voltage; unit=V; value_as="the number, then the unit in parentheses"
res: 43 (V)
